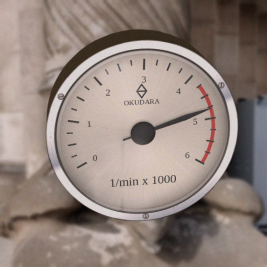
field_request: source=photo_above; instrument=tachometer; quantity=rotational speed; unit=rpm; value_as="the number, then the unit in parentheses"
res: 4750 (rpm)
